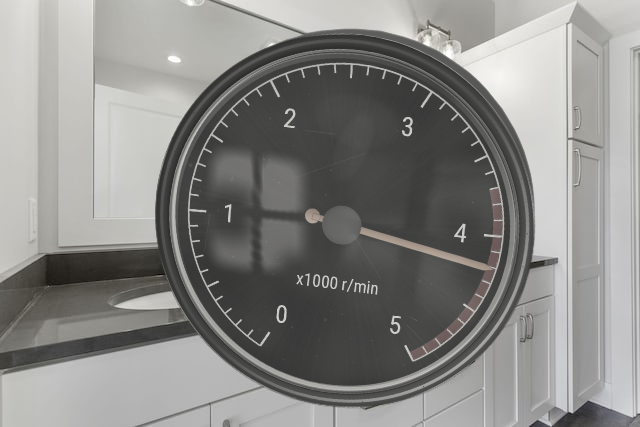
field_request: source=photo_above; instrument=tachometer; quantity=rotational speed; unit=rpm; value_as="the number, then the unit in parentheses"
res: 4200 (rpm)
